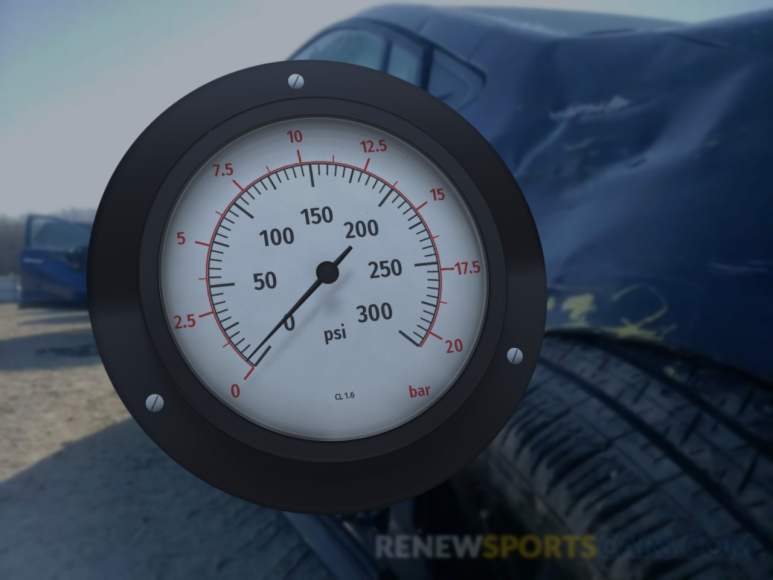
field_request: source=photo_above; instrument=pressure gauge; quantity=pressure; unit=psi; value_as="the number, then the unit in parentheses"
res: 5 (psi)
